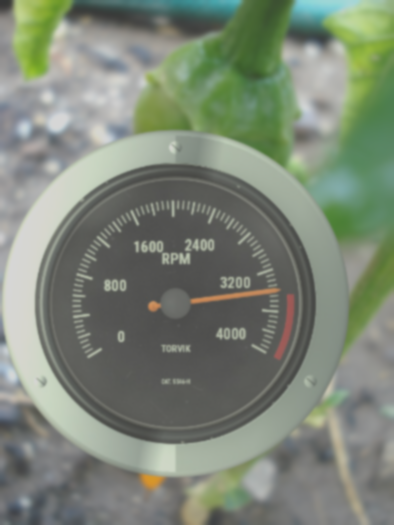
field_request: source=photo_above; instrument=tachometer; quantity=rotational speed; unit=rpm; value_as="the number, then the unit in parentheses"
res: 3400 (rpm)
